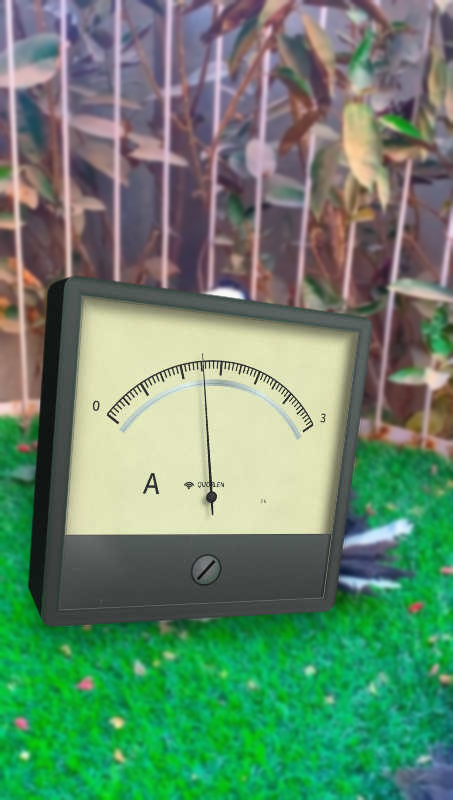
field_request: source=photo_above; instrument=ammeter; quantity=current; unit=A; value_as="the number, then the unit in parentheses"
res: 1.25 (A)
